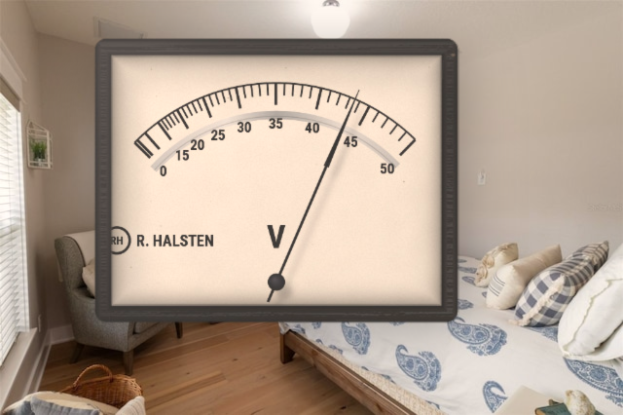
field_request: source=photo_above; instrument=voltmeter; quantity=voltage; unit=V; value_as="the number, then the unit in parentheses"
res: 43.5 (V)
